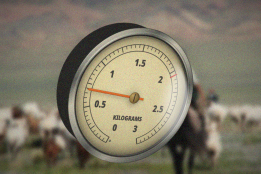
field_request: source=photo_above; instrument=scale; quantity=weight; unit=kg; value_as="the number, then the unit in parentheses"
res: 0.7 (kg)
